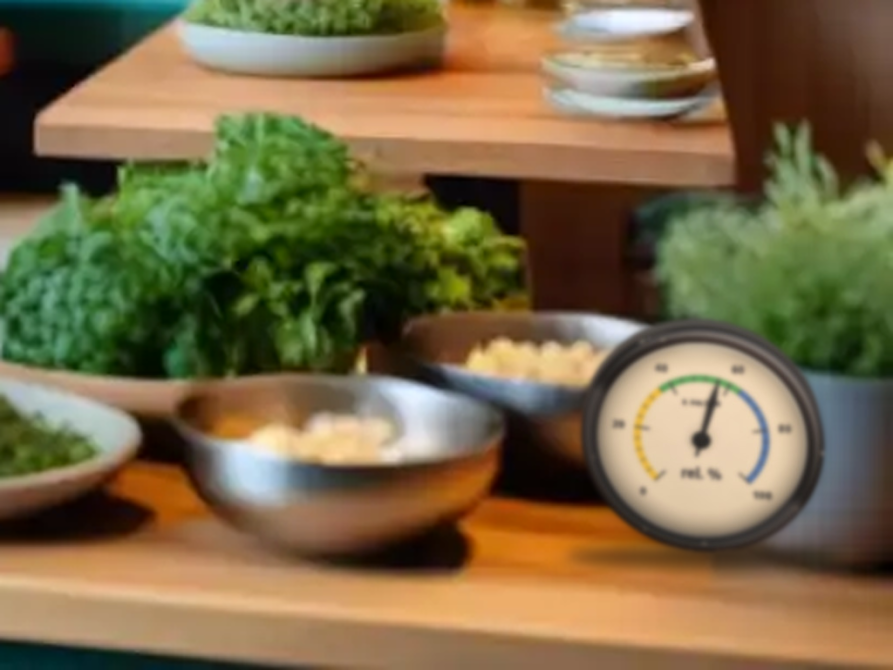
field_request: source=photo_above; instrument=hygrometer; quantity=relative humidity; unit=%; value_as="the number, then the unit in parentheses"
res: 56 (%)
